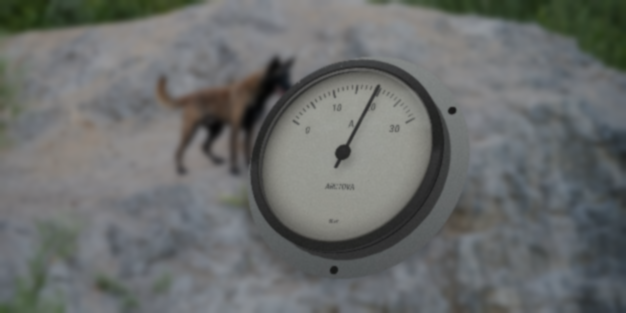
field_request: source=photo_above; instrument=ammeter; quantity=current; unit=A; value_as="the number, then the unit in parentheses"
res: 20 (A)
